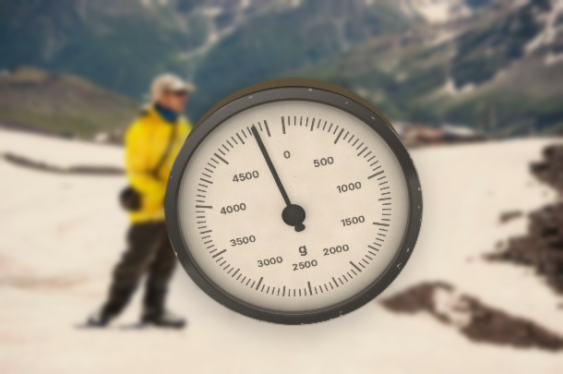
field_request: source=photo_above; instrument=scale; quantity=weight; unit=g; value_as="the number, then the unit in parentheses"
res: 4900 (g)
